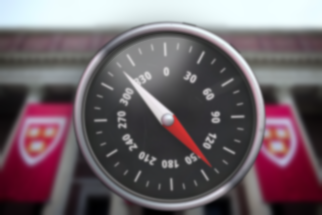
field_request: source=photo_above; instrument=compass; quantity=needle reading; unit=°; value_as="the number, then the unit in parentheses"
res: 140 (°)
